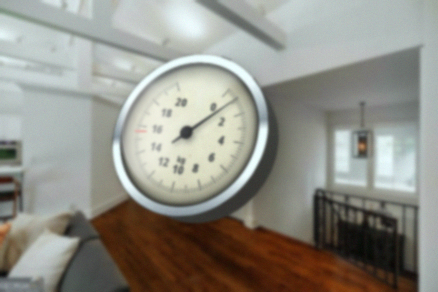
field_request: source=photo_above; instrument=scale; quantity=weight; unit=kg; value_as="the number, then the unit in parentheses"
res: 1 (kg)
